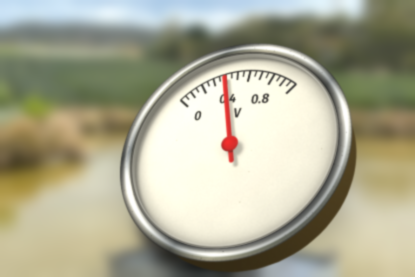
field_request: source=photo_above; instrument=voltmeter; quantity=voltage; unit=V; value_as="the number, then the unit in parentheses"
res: 0.4 (V)
